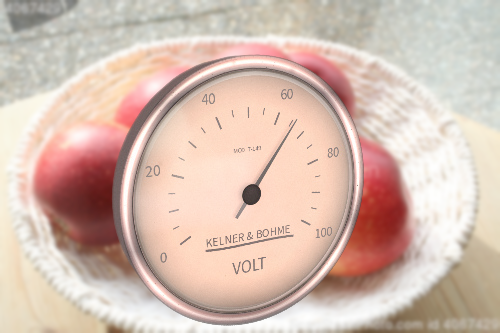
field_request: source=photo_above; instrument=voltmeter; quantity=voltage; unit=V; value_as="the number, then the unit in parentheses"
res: 65 (V)
